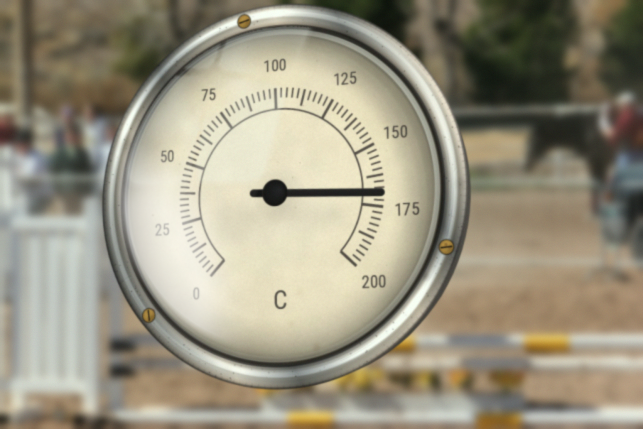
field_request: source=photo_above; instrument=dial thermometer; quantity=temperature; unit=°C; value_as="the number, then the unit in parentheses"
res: 170 (°C)
